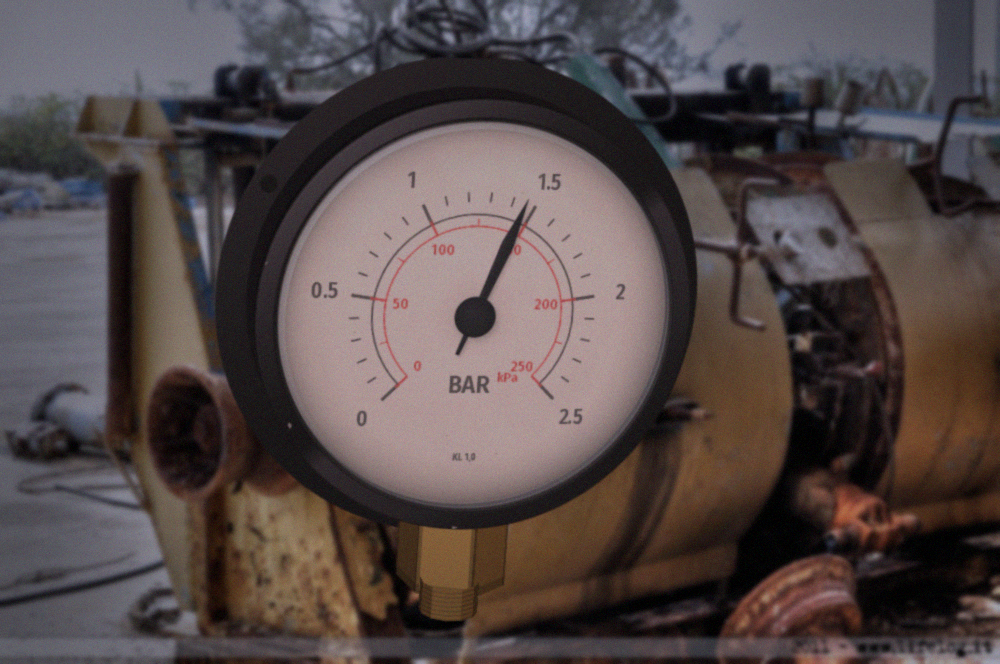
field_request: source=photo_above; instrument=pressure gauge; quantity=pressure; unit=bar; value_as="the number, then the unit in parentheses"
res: 1.45 (bar)
